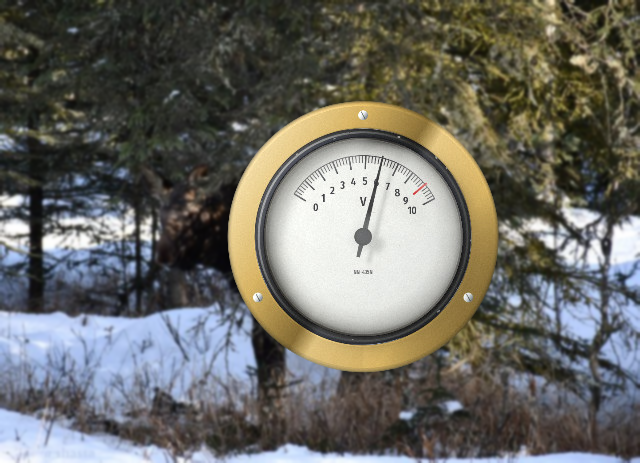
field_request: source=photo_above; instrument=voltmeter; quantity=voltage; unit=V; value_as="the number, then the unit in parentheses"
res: 6 (V)
